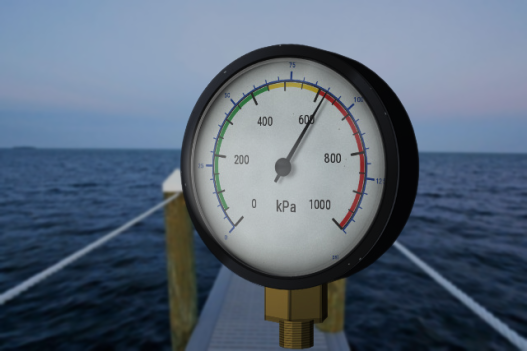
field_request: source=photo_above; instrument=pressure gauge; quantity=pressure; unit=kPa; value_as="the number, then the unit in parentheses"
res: 625 (kPa)
